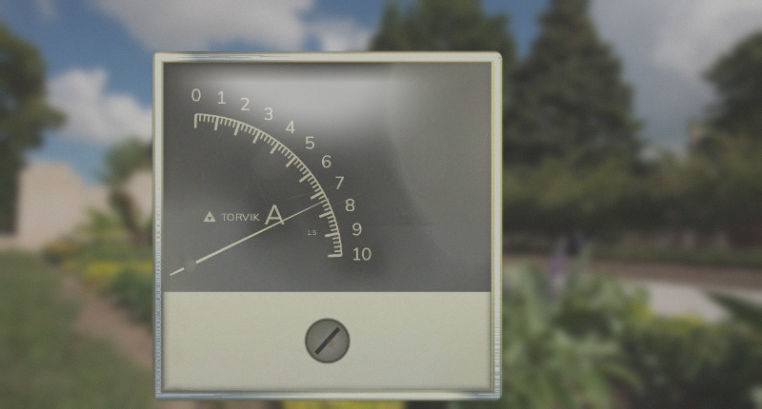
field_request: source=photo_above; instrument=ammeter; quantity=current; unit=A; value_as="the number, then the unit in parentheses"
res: 7.4 (A)
